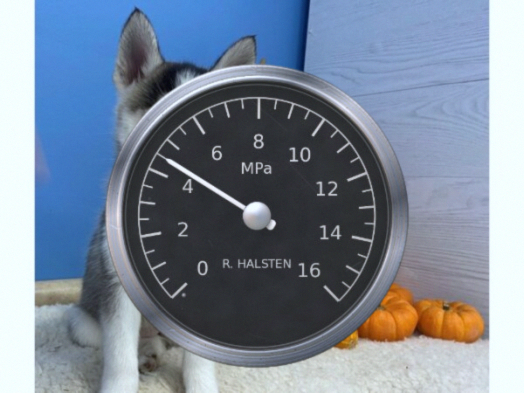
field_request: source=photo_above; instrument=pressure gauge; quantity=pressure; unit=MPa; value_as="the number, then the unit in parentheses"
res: 4.5 (MPa)
